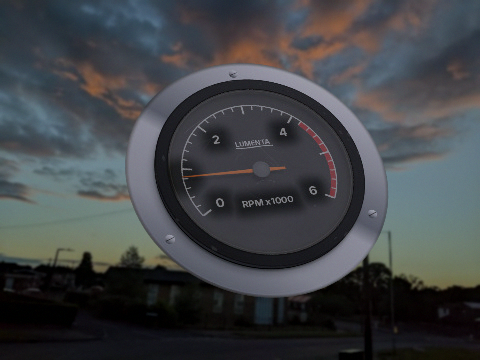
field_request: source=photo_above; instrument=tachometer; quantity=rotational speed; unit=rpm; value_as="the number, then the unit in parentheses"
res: 800 (rpm)
